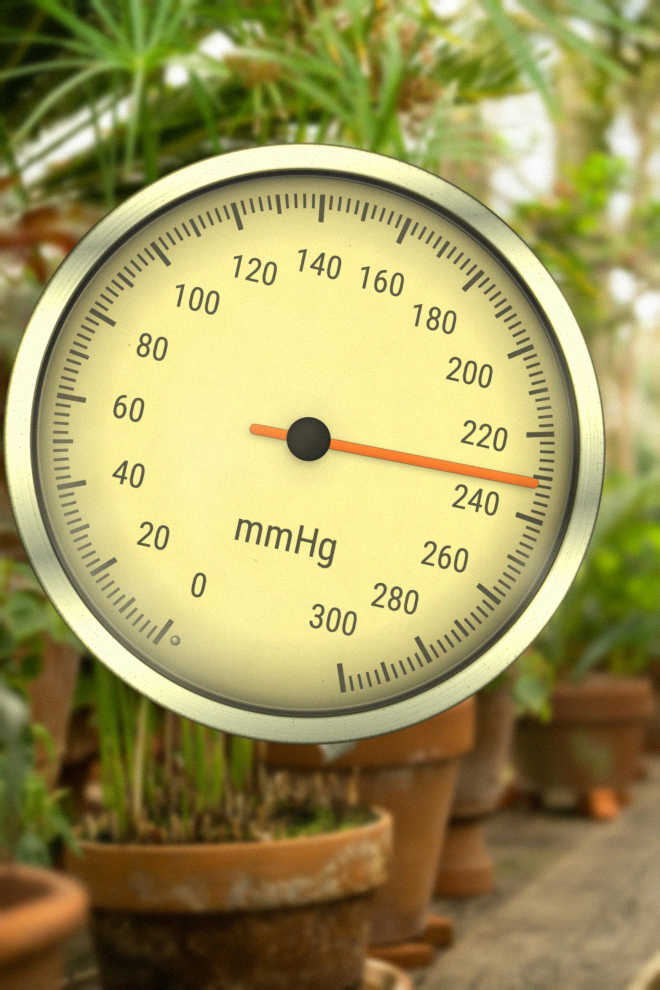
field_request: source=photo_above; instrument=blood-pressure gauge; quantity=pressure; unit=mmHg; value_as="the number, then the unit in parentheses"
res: 232 (mmHg)
